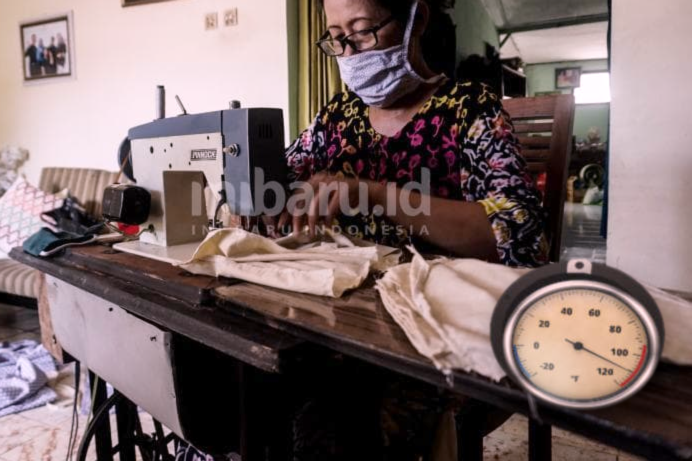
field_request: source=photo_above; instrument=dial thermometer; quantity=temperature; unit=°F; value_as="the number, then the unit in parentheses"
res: 110 (°F)
